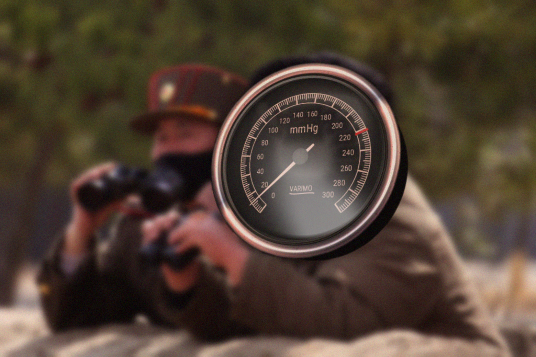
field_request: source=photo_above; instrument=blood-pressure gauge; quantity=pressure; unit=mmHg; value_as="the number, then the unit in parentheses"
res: 10 (mmHg)
